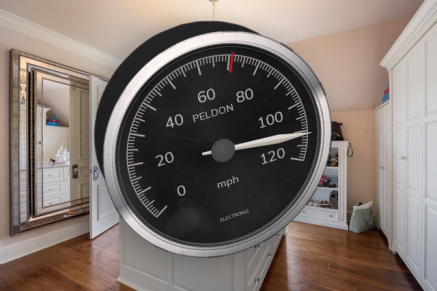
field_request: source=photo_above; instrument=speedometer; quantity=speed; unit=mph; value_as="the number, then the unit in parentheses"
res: 110 (mph)
